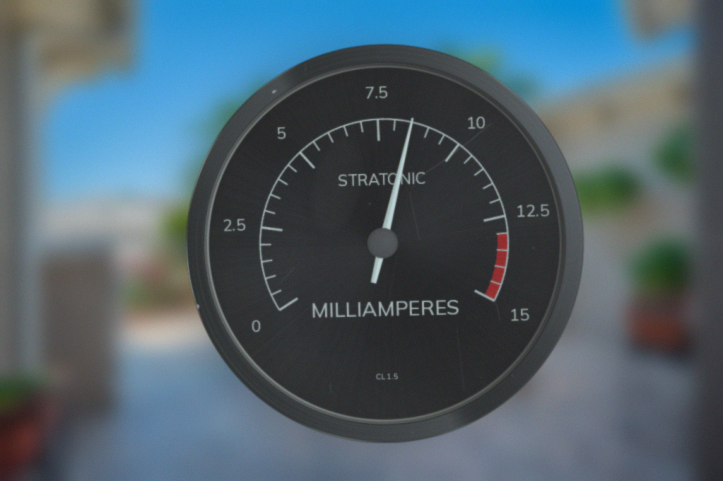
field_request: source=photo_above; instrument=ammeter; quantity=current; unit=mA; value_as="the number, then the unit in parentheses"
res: 8.5 (mA)
